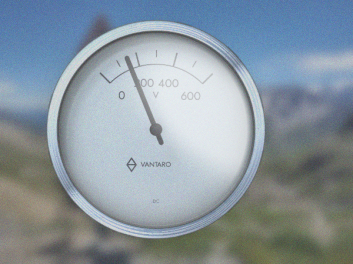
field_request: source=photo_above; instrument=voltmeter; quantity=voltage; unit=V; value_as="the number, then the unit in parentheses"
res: 150 (V)
